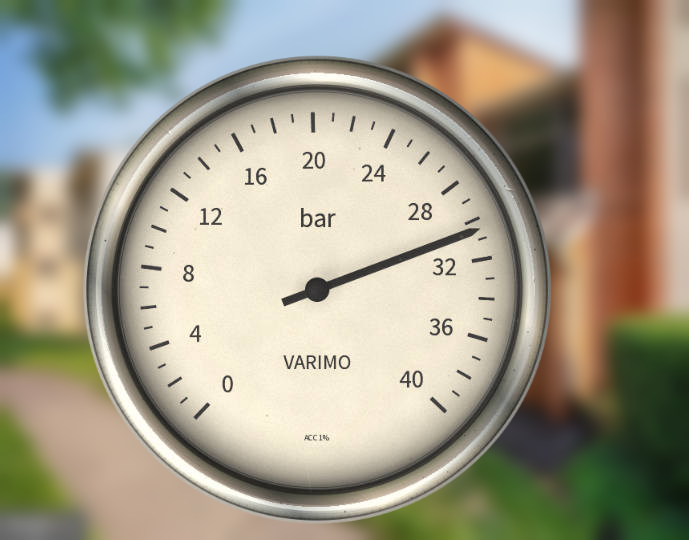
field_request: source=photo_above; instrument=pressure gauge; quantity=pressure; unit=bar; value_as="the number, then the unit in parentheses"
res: 30.5 (bar)
